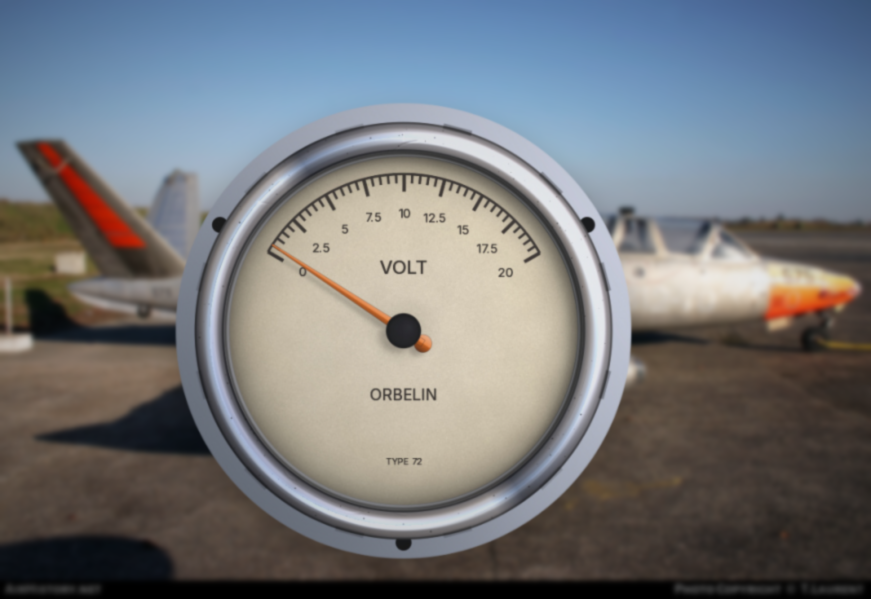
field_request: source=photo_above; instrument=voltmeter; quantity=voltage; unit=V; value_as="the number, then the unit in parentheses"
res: 0.5 (V)
